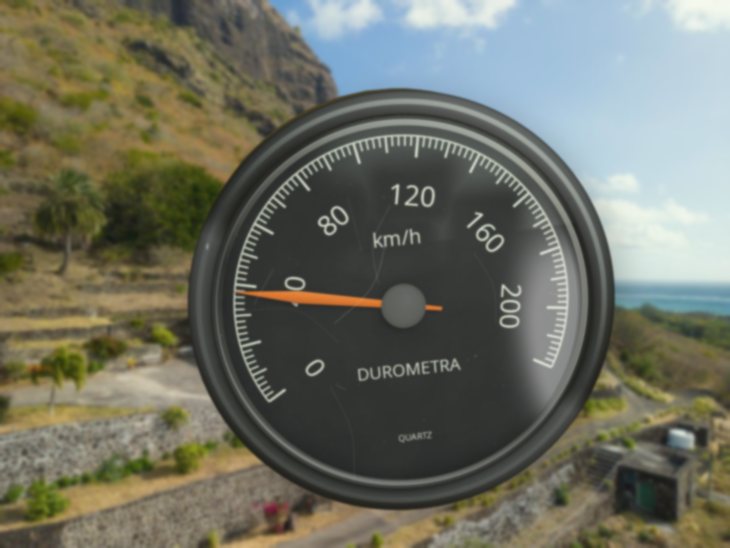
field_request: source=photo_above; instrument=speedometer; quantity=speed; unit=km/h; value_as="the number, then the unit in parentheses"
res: 38 (km/h)
